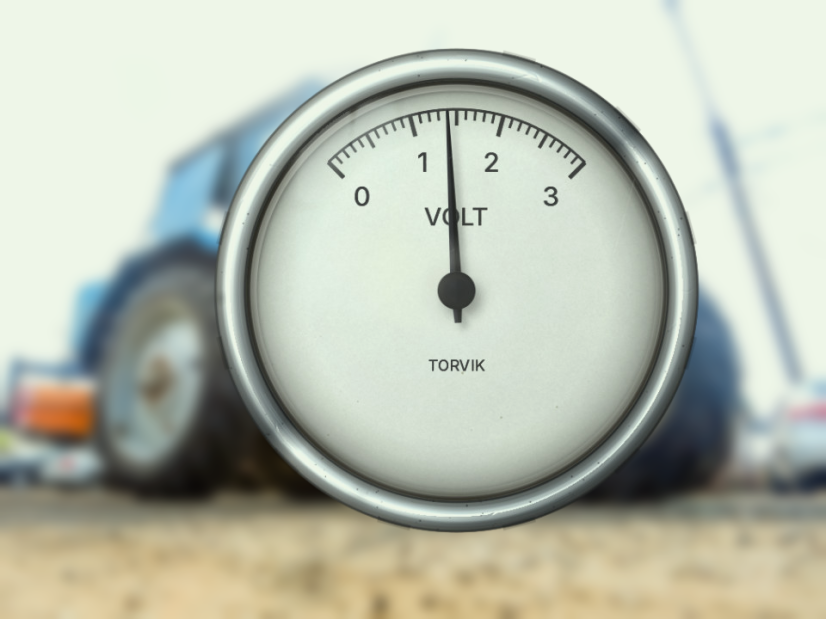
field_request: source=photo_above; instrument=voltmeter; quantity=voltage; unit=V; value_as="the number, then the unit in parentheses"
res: 1.4 (V)
